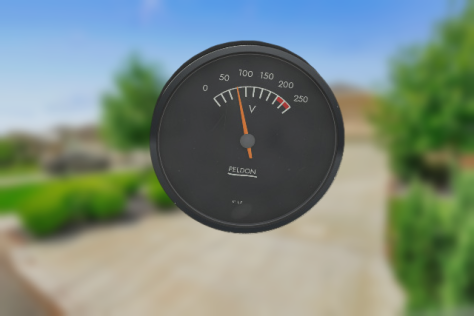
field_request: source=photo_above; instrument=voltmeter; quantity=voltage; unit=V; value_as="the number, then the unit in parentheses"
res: 75 (V)
